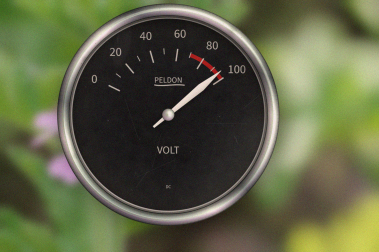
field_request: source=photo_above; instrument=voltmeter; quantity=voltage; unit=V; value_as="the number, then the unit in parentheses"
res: 95 (V)
